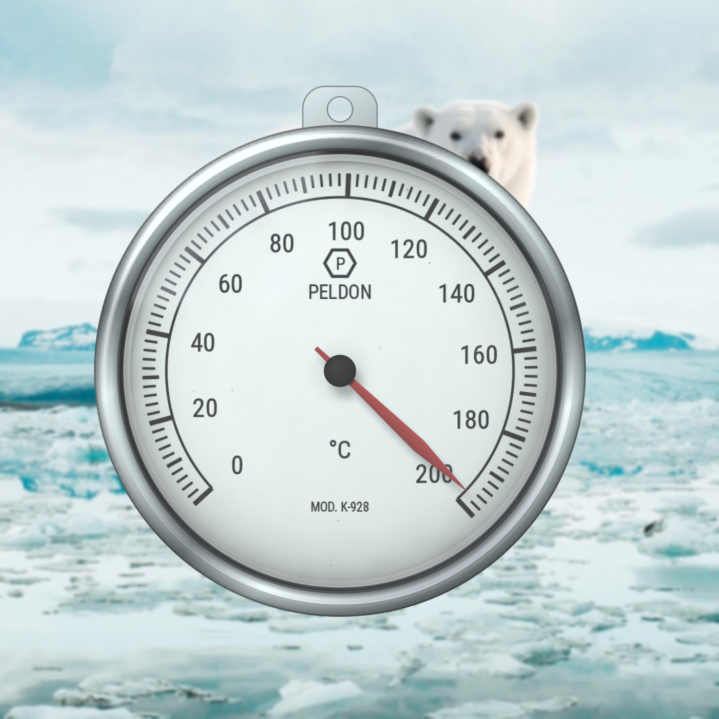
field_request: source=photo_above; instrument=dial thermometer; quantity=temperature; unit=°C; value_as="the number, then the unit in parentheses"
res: 197 (°C)
